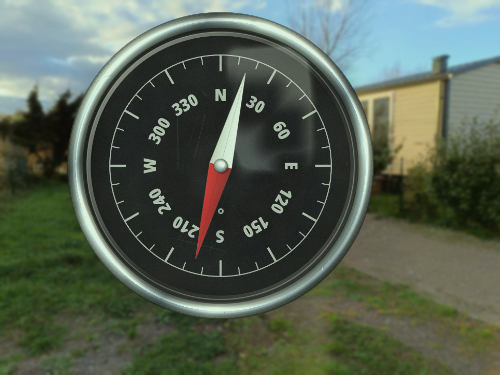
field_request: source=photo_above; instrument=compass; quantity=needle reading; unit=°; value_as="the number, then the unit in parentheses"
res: 195 (°)
